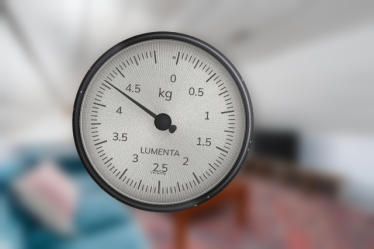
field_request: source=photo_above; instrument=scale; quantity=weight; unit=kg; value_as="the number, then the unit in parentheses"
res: 4.3 (kg)
